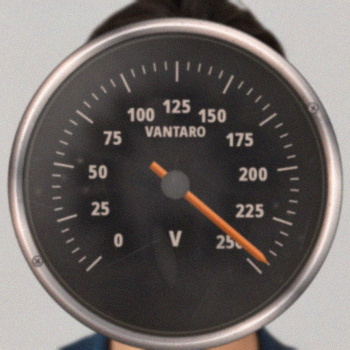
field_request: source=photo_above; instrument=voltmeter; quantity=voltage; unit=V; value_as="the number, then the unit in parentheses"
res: 245 (V)
